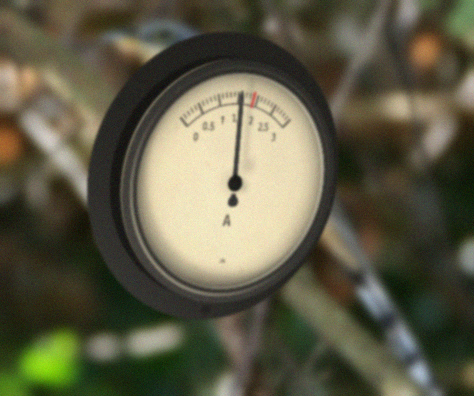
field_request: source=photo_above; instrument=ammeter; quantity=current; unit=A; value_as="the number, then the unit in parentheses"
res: 1.5 (A)
